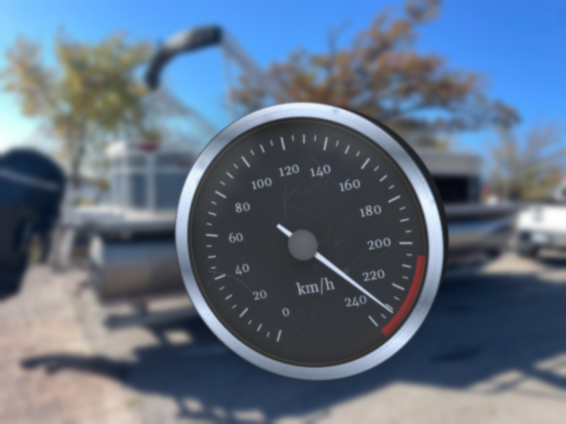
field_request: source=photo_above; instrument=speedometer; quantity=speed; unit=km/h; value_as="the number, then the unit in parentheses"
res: 230 (km/h)
